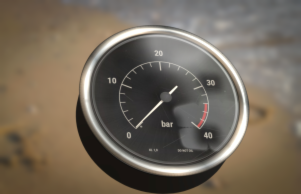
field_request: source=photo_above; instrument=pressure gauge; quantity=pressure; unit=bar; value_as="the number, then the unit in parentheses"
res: 0 (bar)
